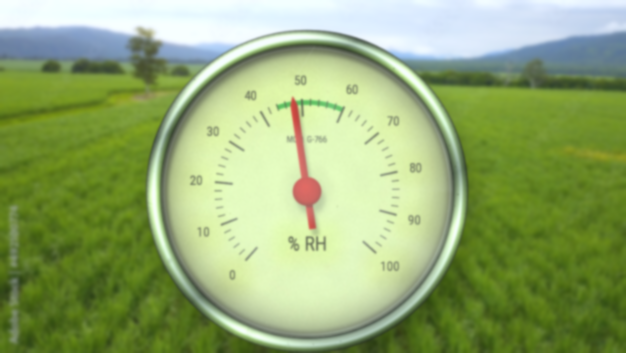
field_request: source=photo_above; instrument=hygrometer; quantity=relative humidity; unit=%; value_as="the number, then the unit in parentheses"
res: 48 (%)
